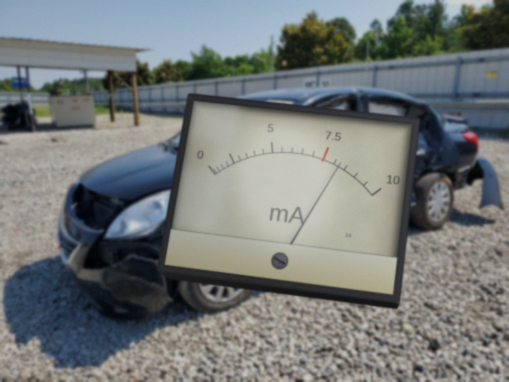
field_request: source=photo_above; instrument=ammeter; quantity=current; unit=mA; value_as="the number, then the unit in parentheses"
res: 8.25 (mA)
